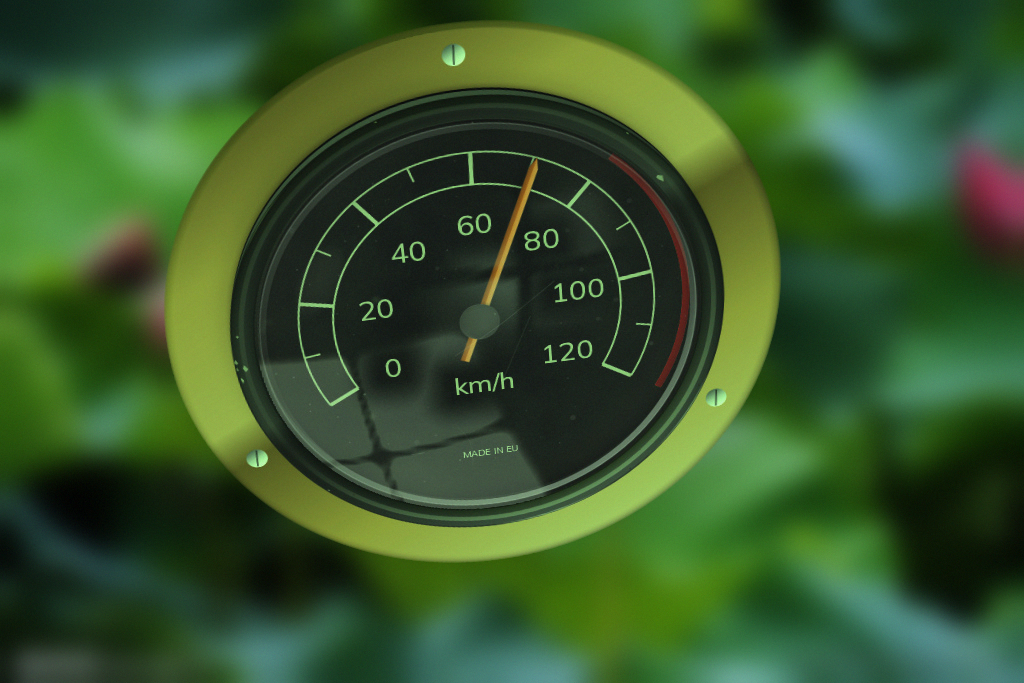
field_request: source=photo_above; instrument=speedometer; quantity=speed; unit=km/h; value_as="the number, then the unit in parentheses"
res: 70 (km/h)
